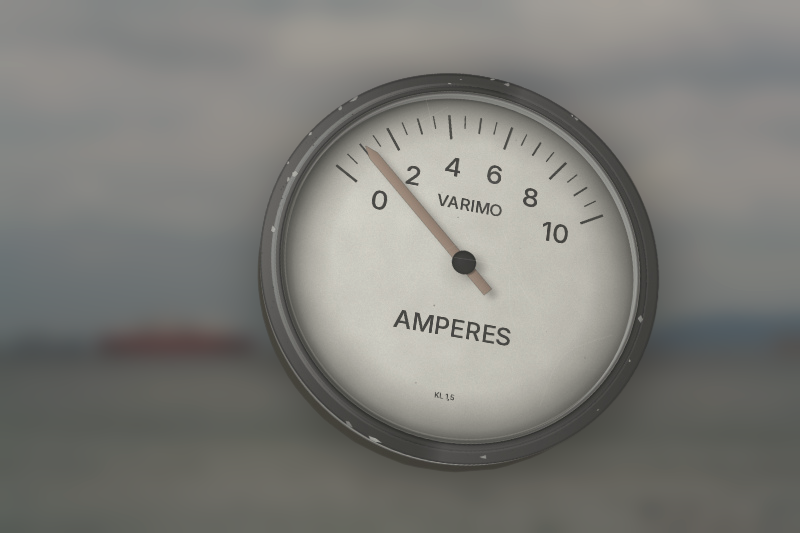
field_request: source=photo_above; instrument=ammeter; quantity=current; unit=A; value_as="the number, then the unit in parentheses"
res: 1 (A)
